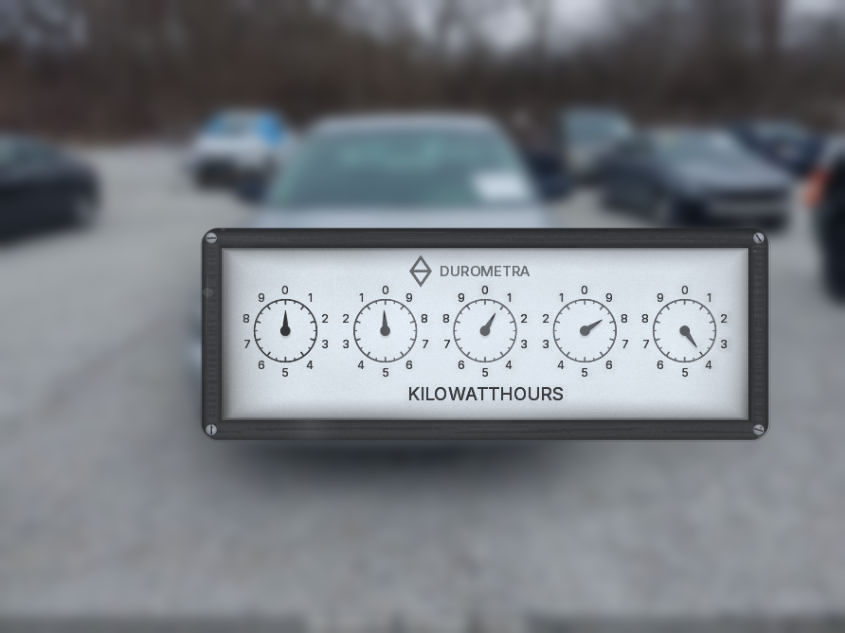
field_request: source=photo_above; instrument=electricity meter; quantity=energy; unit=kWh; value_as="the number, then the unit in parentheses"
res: 84 (kWh)
